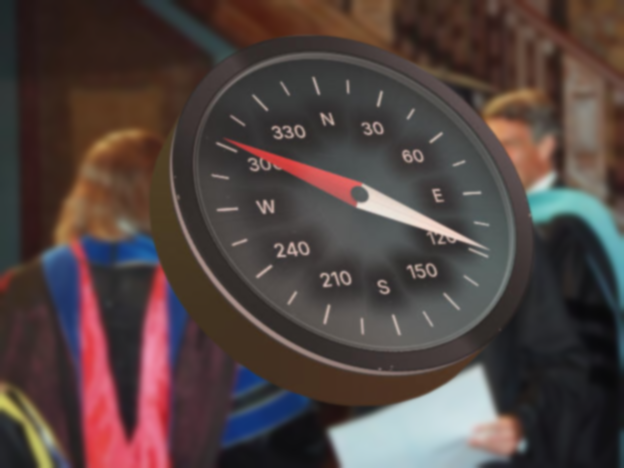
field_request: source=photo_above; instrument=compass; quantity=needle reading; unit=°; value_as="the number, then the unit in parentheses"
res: 300 (°)
